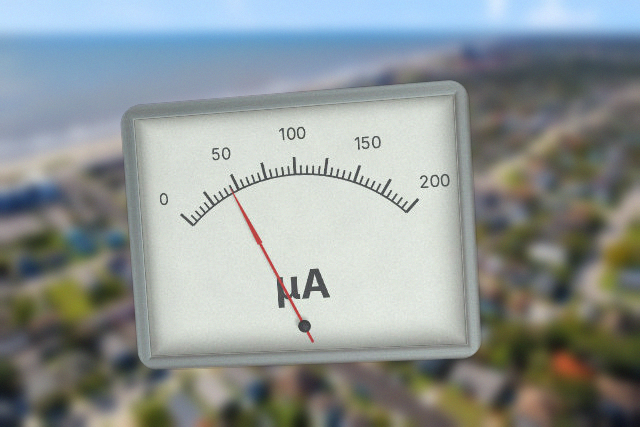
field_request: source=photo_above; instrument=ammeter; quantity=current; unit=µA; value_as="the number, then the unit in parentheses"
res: 45 (µA)
